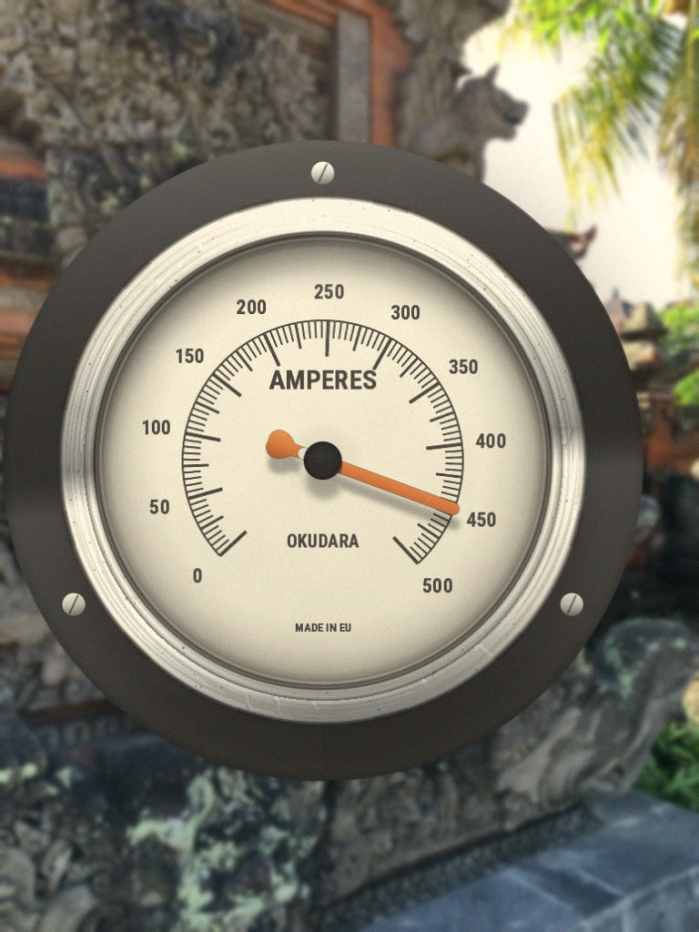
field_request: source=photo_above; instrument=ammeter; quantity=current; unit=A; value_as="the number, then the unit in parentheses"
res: 450 (A)
